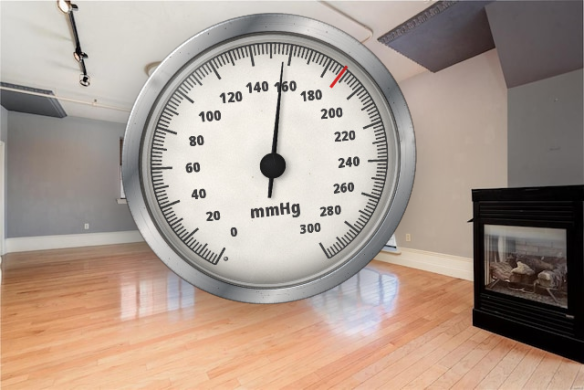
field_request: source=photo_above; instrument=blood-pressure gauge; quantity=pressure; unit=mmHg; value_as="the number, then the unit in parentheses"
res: 156 (mmHg)
